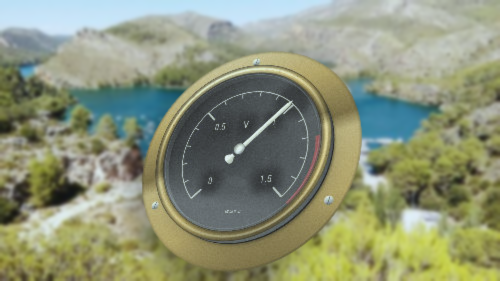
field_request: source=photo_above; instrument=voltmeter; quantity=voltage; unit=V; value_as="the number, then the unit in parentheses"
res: 1 (V)
